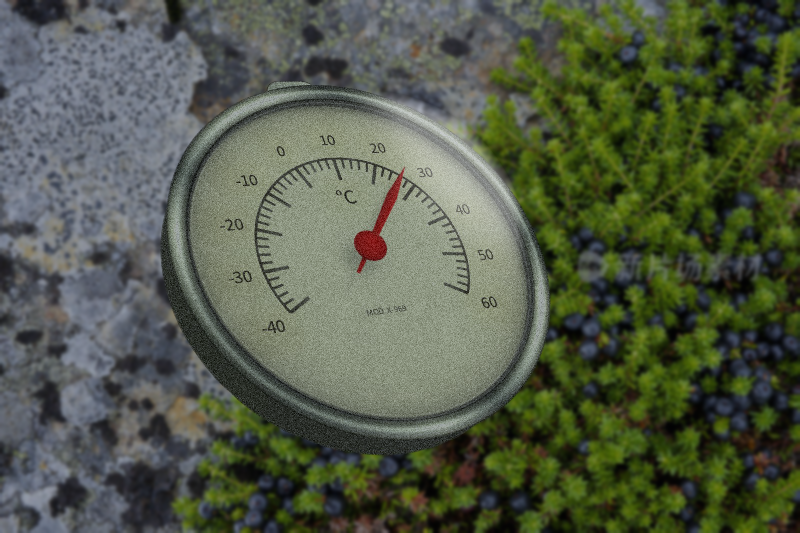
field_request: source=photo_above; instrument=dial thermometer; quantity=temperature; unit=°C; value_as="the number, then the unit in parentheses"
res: 26 (°C)
